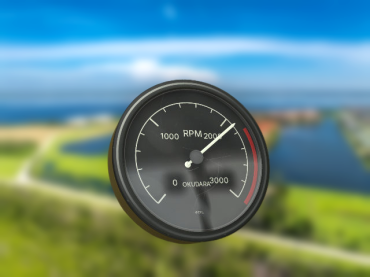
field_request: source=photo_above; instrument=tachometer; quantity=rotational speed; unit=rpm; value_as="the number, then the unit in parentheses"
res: 2100 (rpm)
